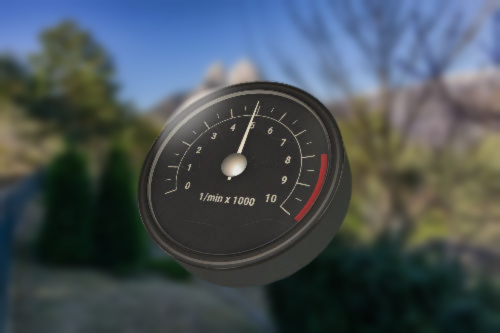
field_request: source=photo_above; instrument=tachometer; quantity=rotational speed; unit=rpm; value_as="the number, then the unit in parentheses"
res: 5000 (rpm)
